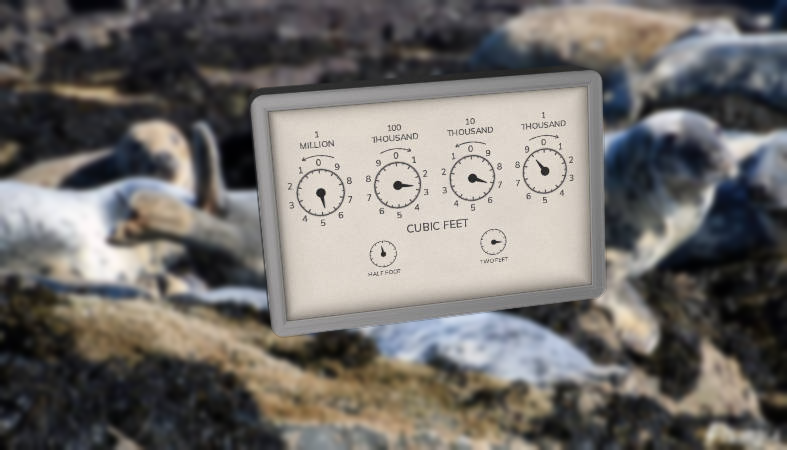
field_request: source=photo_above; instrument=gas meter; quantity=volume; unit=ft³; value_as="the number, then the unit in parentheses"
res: 526900 (ft³)
